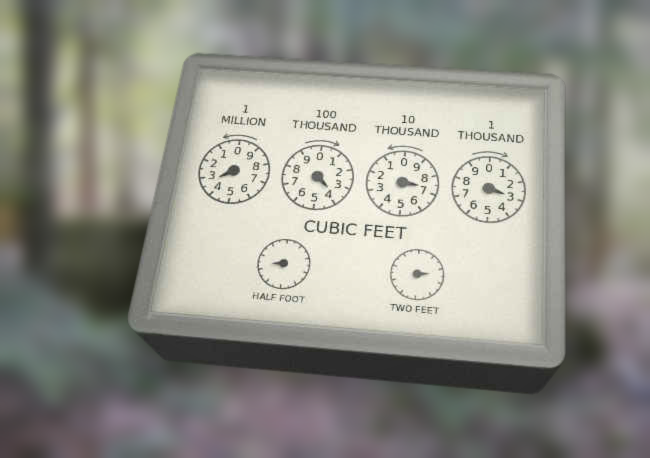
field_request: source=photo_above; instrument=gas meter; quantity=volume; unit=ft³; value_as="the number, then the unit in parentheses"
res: 337300 (ft³)
